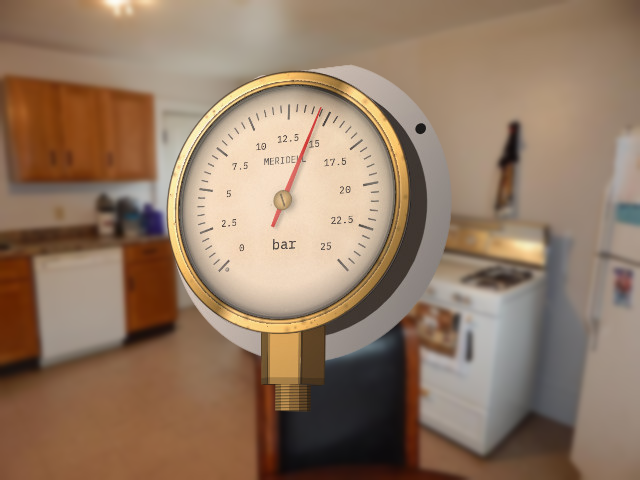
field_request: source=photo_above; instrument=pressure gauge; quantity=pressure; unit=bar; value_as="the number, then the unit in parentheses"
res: 14.5 (bar)
